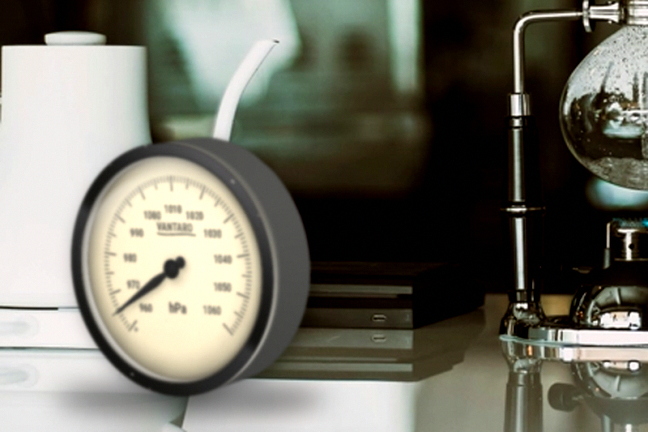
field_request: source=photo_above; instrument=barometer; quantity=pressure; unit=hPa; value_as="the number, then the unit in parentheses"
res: 965 (hPa)
